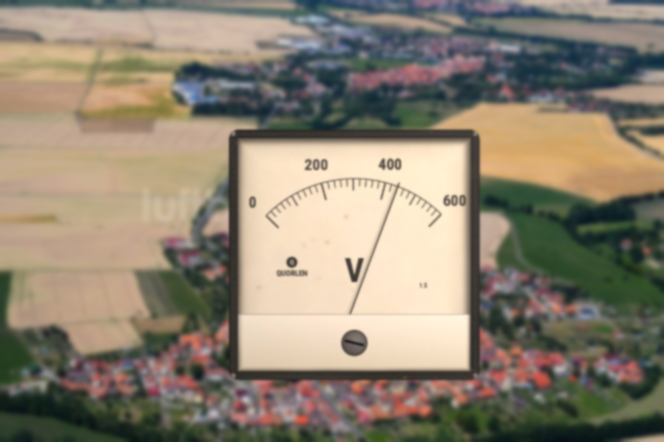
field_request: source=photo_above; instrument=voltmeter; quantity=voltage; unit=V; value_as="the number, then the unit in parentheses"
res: 440 (V)
